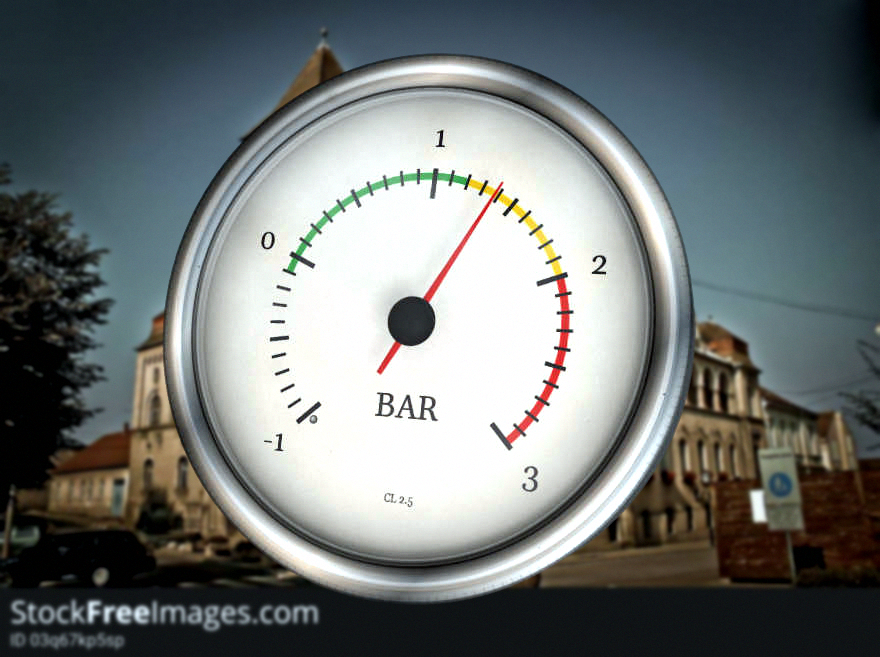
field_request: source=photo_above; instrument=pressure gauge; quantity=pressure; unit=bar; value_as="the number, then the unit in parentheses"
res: 1.4 (bar)
